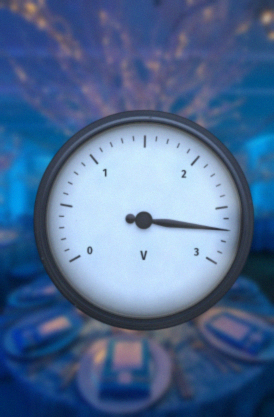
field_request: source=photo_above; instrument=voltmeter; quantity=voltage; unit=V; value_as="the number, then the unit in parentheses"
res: 2.7 (V)
